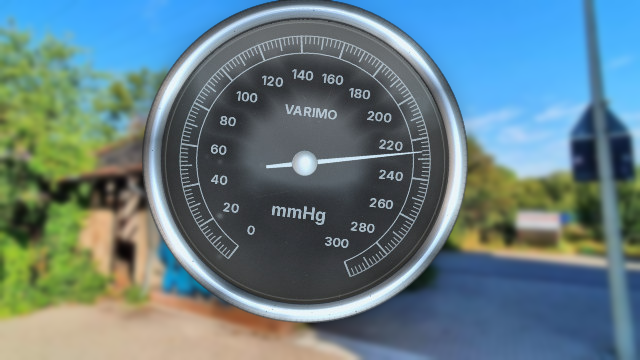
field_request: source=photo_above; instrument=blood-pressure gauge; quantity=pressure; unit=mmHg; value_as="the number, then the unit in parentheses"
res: 226 (mmHg)
